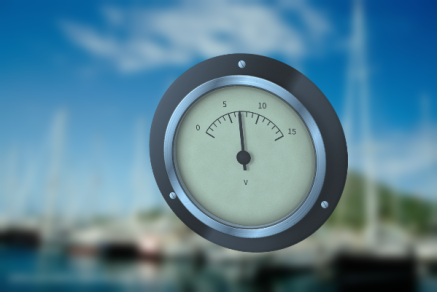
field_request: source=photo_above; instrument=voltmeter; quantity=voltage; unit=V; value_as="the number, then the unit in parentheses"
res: 7 (V)
